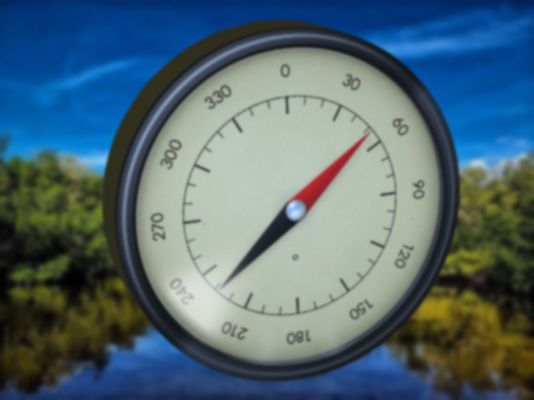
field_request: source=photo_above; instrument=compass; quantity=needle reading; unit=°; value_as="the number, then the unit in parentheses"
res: 50 (°)
